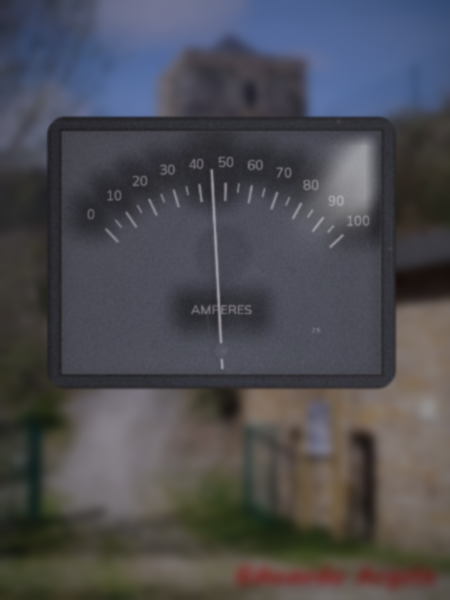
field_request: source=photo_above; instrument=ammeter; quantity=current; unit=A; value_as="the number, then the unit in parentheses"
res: 45 (A)
